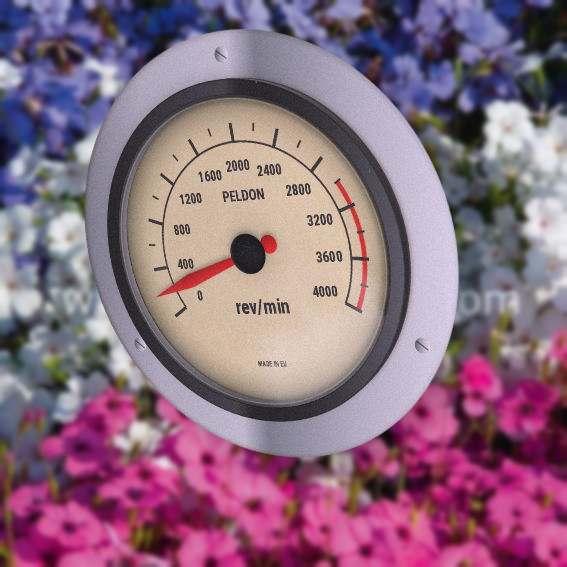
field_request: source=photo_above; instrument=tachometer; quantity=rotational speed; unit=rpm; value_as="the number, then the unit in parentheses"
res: 200 (rpm)
